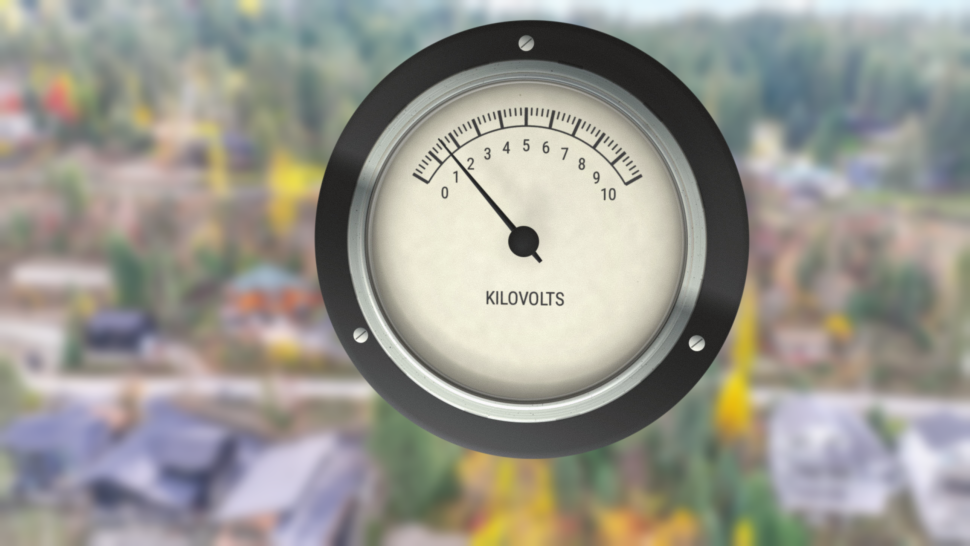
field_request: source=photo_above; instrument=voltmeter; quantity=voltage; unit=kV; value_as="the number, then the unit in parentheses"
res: 1.6 (kV)
